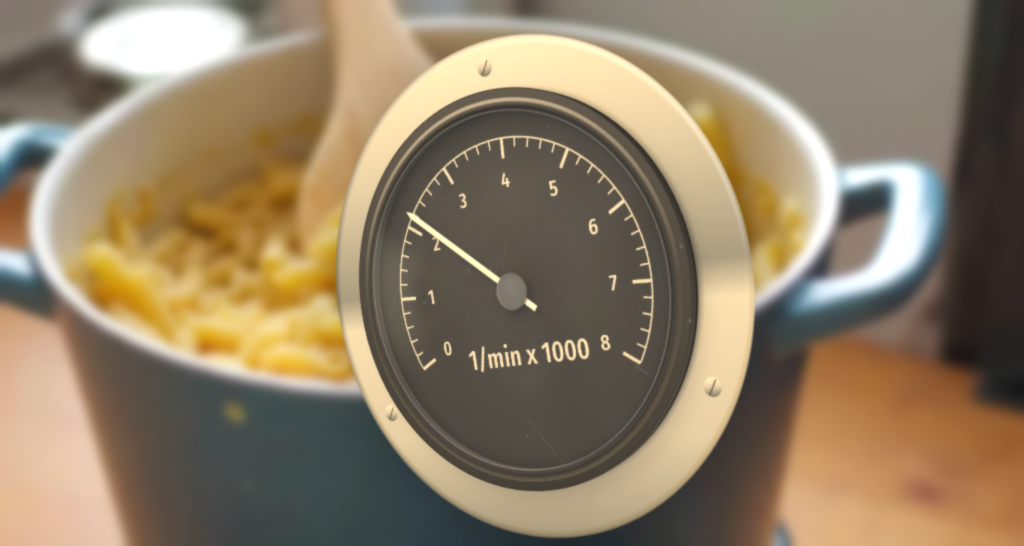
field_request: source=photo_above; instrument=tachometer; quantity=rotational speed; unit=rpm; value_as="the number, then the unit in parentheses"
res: 2200 (rpm)
